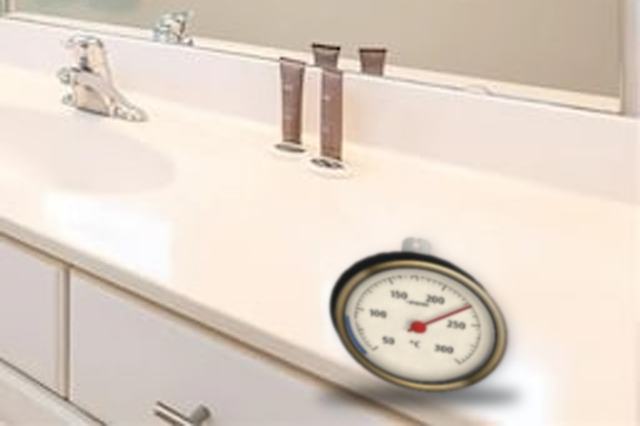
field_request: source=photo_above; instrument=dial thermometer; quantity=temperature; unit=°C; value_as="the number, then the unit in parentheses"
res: 225 (°C)
